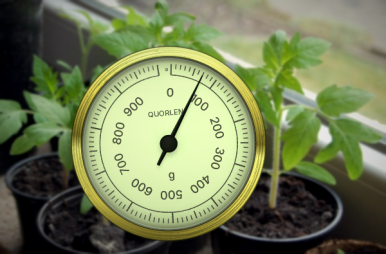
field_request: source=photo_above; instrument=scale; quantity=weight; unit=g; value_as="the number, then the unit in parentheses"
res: 70 (g)
